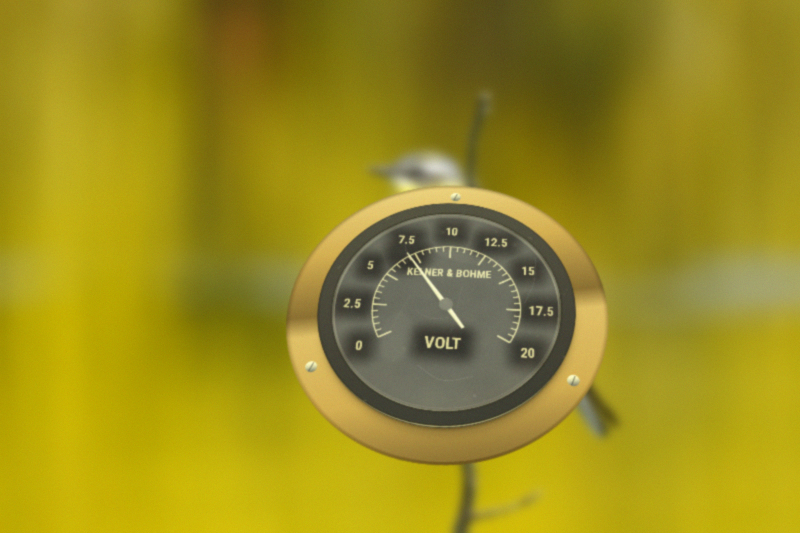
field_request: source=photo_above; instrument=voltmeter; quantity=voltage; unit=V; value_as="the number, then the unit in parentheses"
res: 7 (V)
